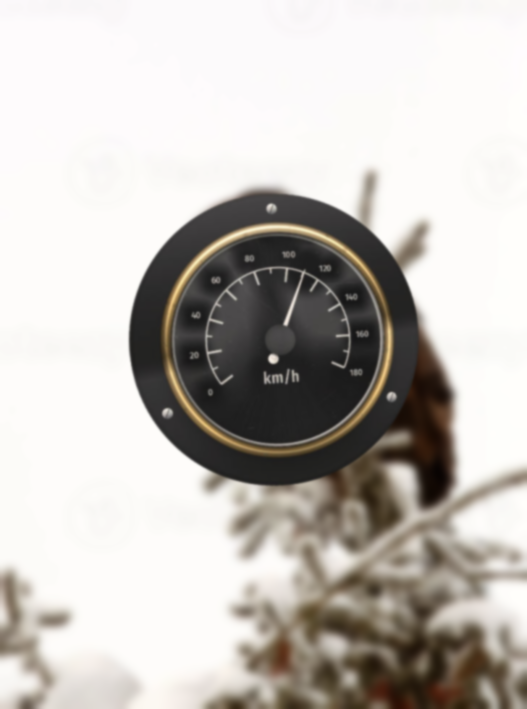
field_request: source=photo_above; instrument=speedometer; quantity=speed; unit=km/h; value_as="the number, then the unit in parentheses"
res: 110 (km/h)
